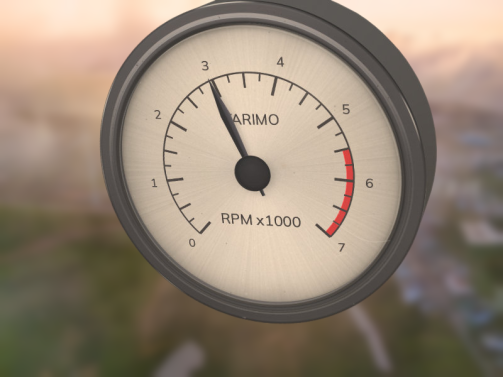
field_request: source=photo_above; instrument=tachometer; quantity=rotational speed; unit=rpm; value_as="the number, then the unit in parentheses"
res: 3000 (rpm)
